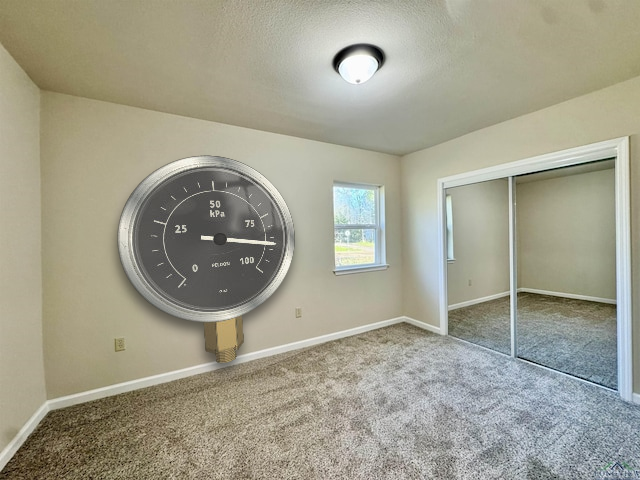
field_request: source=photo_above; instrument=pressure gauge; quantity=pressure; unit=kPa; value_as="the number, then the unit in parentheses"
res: 87.5 (kPa)
